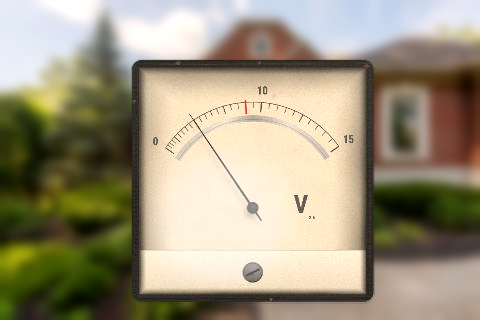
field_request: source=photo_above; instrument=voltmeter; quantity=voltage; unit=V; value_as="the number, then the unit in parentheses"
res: 5 (V)
